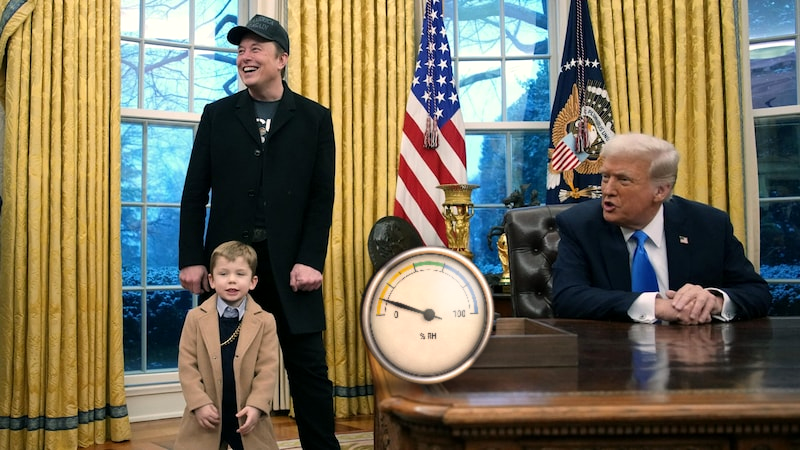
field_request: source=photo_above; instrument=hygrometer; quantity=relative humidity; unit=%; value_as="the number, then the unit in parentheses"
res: 10 (%)
